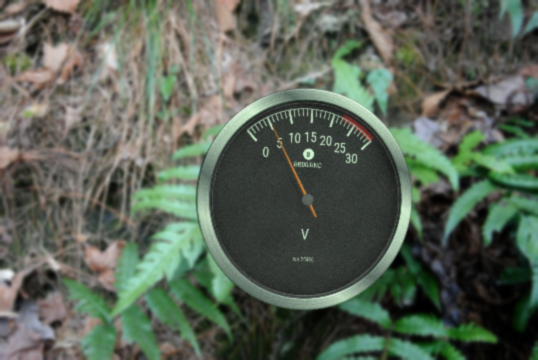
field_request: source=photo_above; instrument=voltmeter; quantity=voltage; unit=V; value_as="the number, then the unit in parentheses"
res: 5 (V)
